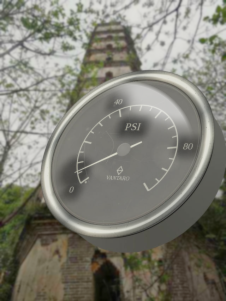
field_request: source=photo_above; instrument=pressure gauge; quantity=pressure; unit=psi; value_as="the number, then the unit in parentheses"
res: 5 (psi)
